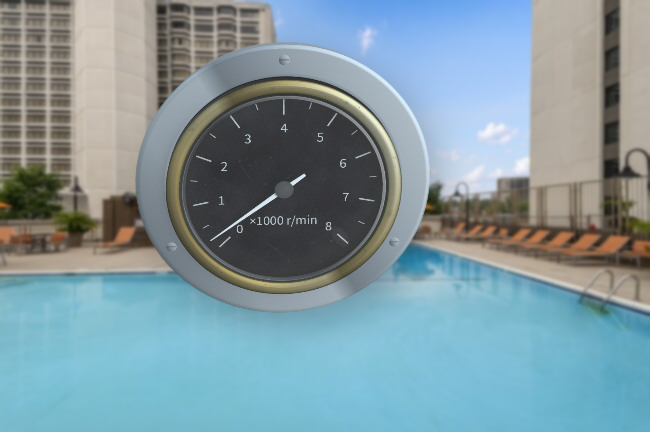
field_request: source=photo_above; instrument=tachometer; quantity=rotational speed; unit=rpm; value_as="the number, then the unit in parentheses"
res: 250 (rpm)
